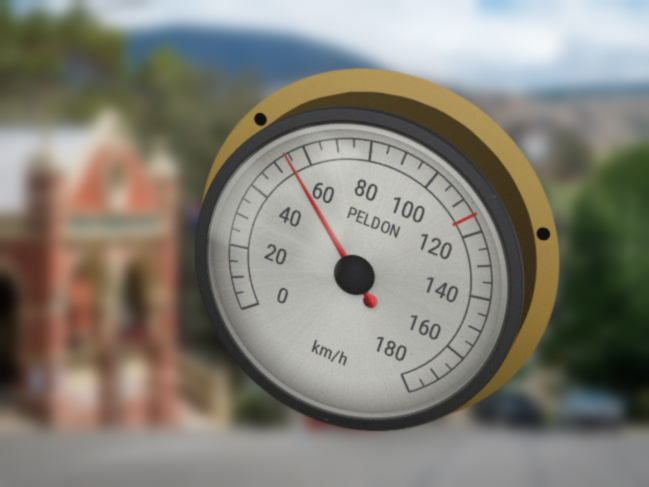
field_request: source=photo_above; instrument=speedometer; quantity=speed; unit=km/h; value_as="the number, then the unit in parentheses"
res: 55 (km/h)
